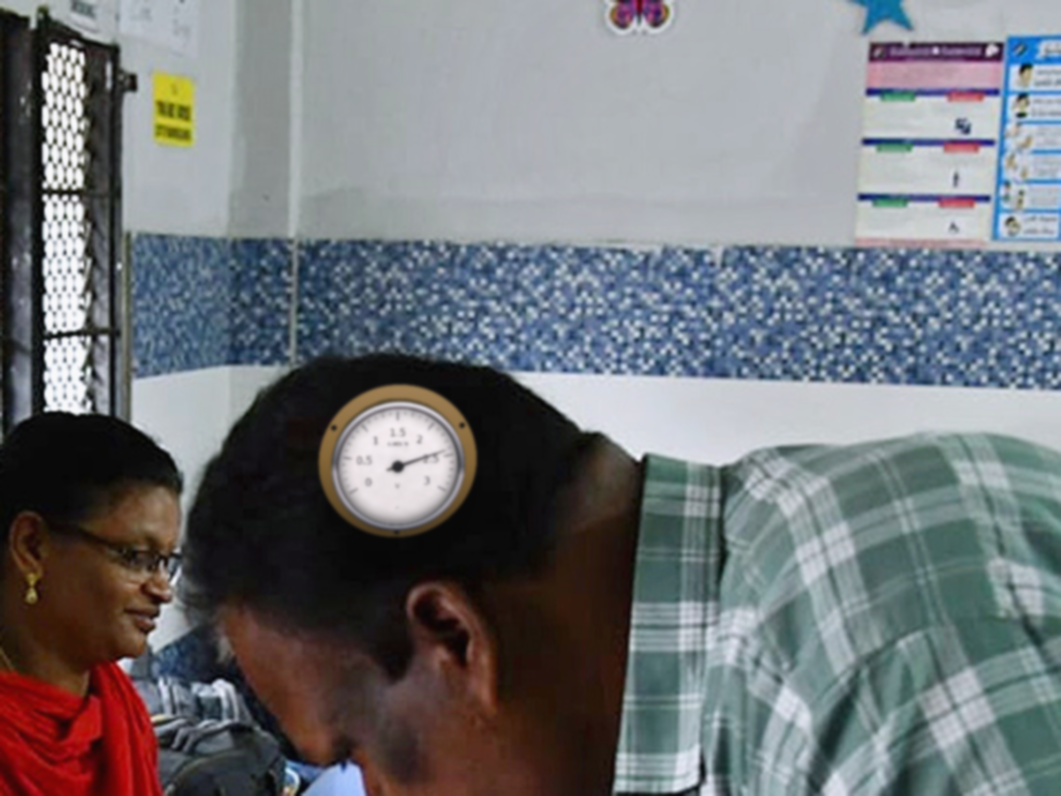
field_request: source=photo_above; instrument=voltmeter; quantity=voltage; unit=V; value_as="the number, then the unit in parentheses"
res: 2.4 (V)
